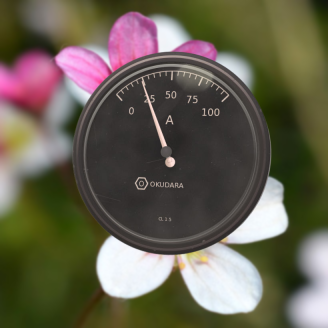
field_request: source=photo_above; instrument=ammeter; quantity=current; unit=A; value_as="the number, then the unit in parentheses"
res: 25 (A)
